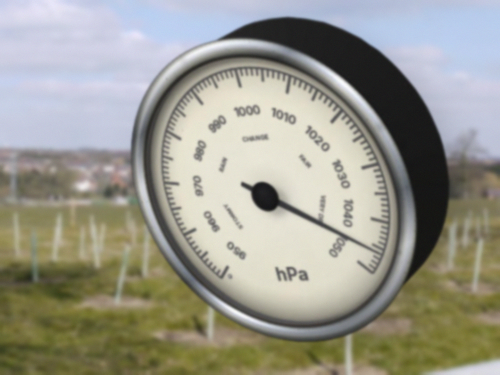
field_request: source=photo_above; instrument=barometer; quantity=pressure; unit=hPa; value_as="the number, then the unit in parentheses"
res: 1045 (hPa)
